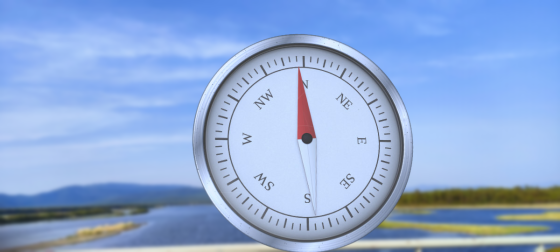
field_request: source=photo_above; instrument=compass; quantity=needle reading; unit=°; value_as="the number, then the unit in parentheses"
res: 355 (°)
